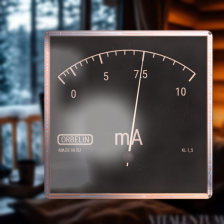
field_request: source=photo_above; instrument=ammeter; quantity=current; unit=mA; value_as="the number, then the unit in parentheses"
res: 7.5 (mA)
